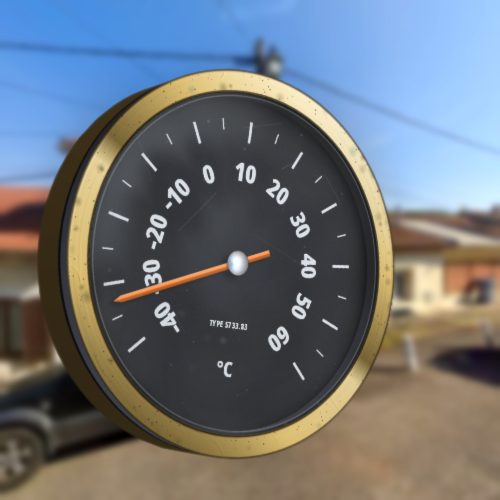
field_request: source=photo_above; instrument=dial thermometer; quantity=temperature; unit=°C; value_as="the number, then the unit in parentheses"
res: -32.5 (°C)
